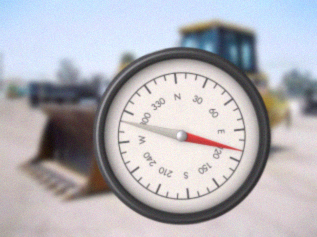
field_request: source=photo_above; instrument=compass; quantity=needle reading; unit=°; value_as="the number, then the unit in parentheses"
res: 110 (°)
